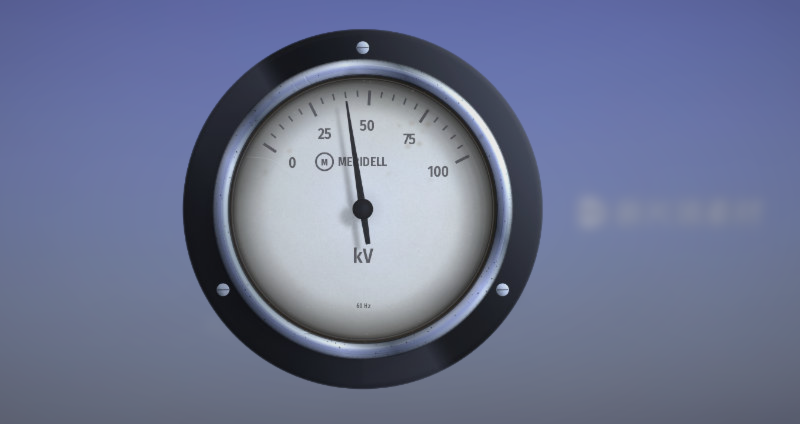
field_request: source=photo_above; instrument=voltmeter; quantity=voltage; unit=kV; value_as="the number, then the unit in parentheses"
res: 40 (kV)
